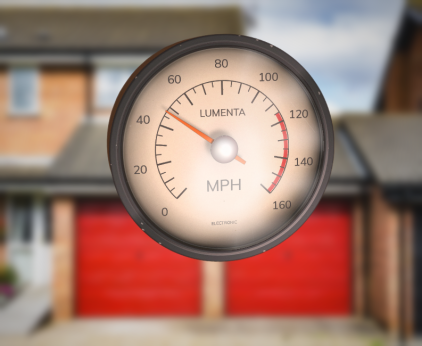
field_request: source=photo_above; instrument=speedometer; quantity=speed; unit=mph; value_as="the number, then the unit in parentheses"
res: 47.5 (mph)
